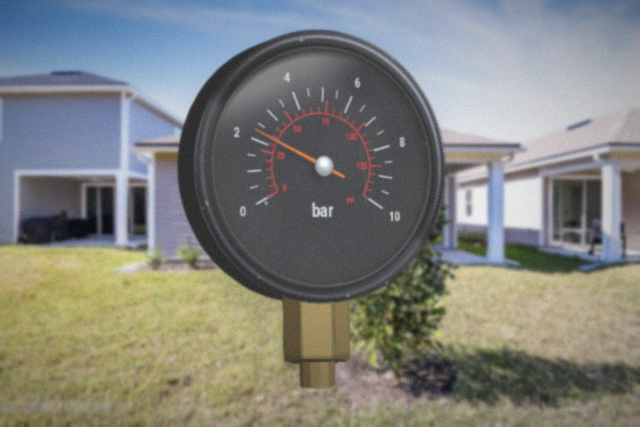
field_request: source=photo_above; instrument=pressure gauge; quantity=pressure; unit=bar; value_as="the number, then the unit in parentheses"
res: 2.25 (bar)
